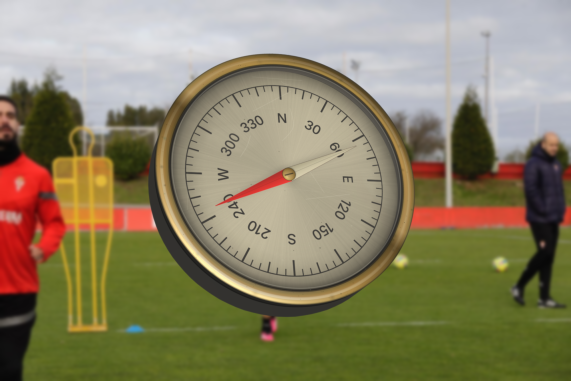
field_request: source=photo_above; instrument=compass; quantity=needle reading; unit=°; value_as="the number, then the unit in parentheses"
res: 245 (°)
